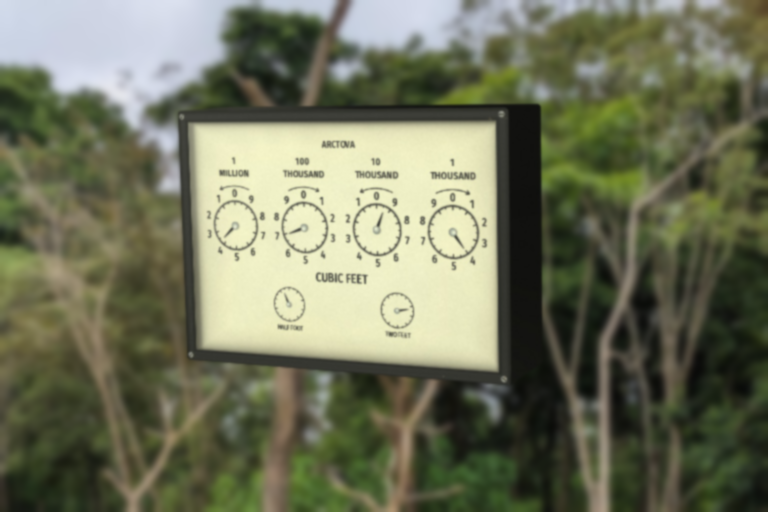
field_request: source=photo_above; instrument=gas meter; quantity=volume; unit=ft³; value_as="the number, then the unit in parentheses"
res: 369400 (ft³)
